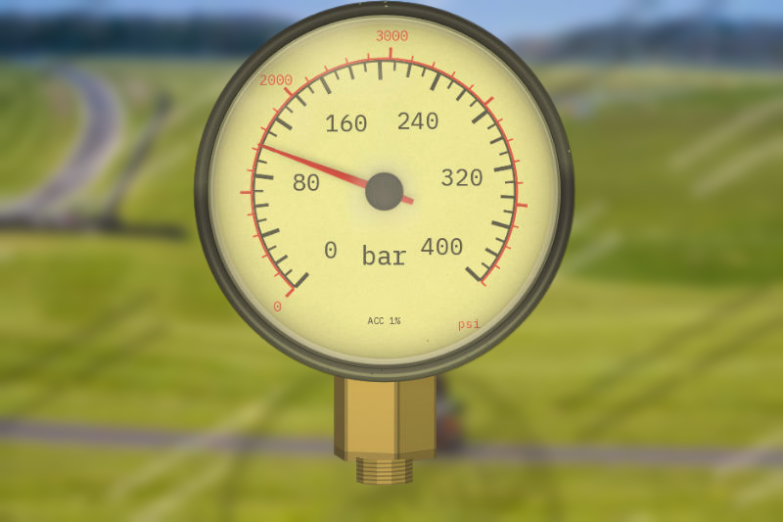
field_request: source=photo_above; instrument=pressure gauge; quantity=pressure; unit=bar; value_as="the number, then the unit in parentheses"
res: 100 (bar)
